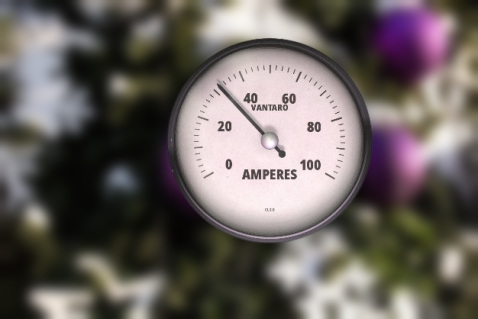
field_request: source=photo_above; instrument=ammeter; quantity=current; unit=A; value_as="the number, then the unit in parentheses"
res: 32 (A)
